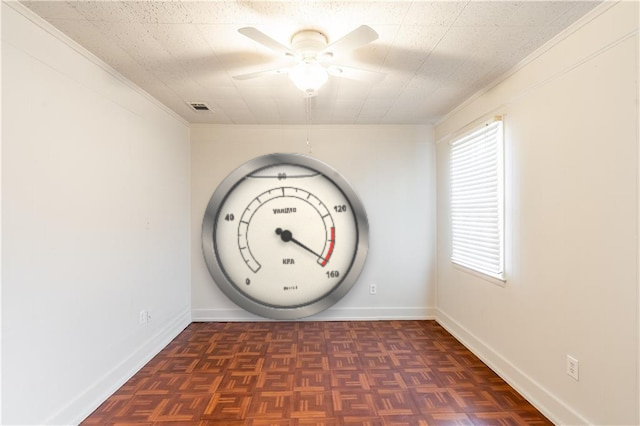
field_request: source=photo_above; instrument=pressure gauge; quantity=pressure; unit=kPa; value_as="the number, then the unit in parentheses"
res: 155 (kPa)
